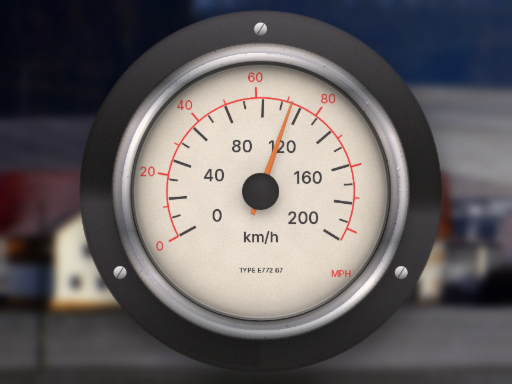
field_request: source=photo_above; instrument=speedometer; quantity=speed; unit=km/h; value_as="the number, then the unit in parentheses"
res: 115 (km/h)
